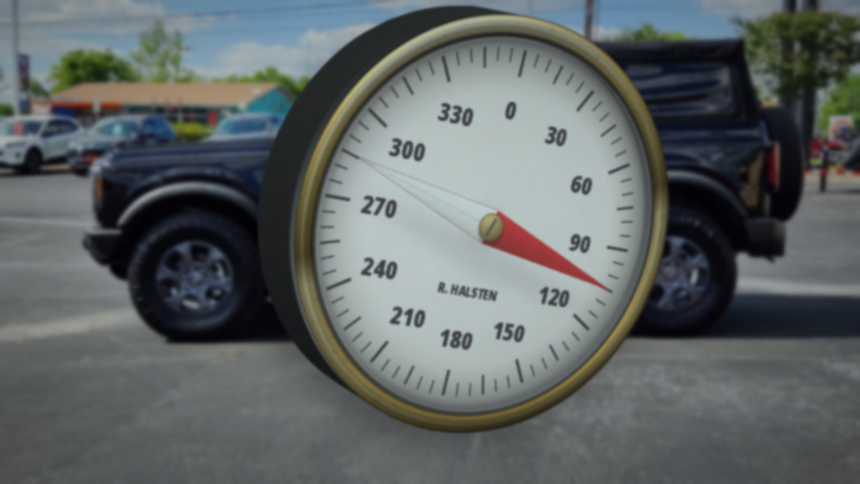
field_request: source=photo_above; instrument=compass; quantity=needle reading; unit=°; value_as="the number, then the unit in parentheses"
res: 105 (°)
